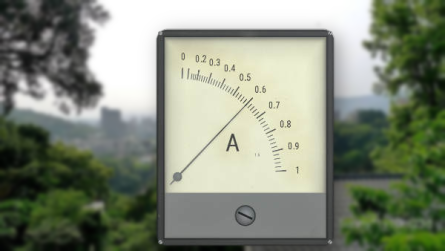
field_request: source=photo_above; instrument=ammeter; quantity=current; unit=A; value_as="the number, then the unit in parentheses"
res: 0.6 (A)
